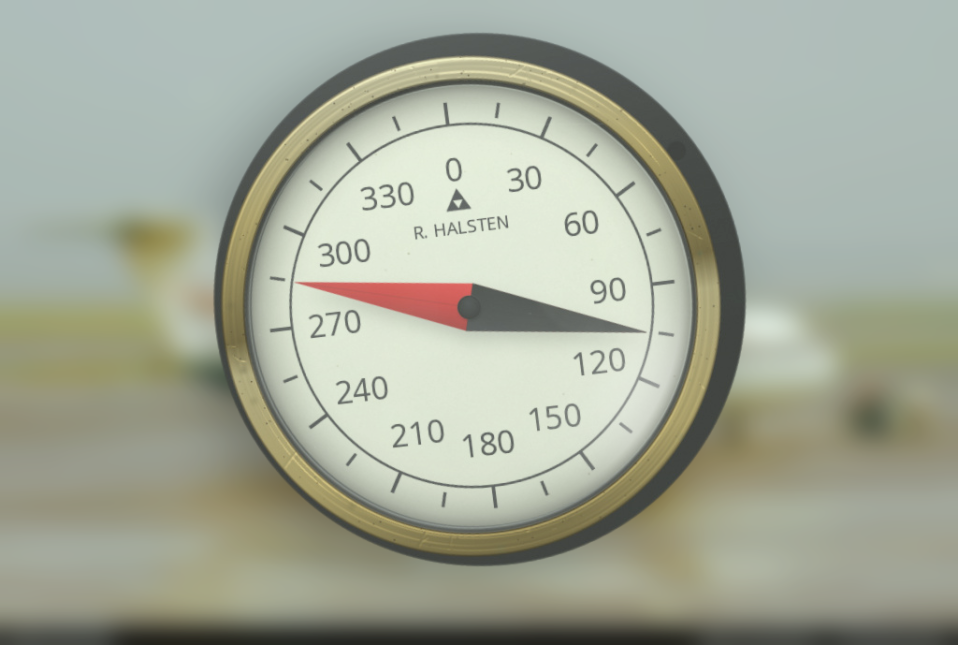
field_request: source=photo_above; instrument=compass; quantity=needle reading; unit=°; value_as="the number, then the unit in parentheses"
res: 285 (°)
